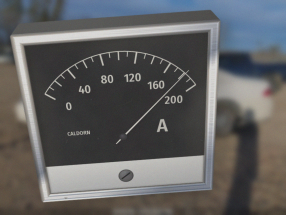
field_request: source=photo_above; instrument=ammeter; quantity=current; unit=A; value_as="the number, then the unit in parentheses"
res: 180 (A)
